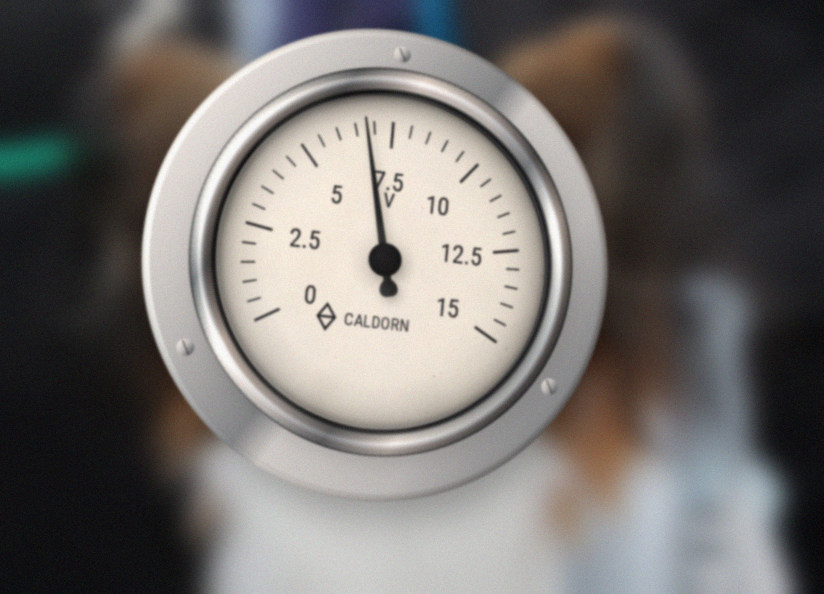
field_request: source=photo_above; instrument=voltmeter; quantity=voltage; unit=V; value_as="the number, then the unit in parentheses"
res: 6.75 (V)
